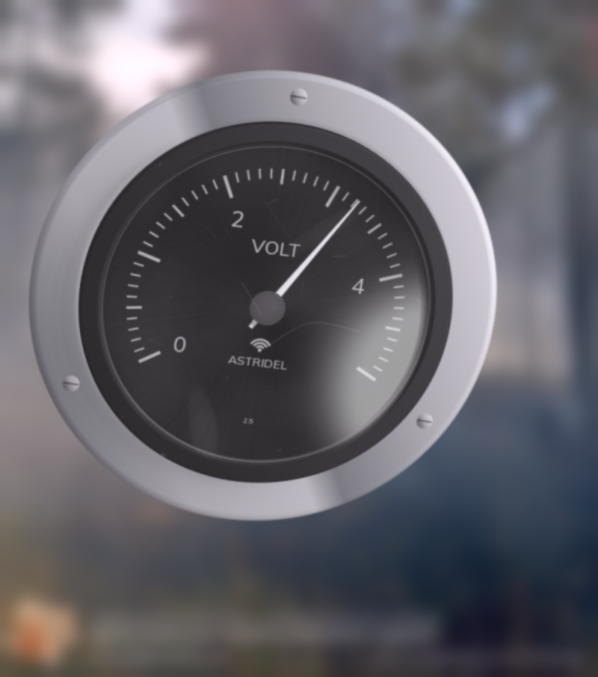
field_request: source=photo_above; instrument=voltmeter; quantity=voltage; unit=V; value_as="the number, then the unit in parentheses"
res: 3.2 (V)
